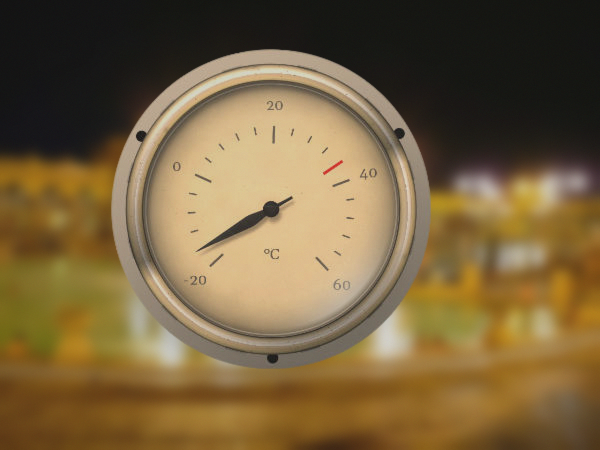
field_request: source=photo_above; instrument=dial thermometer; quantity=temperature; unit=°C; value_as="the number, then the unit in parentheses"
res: -16 (°C)
